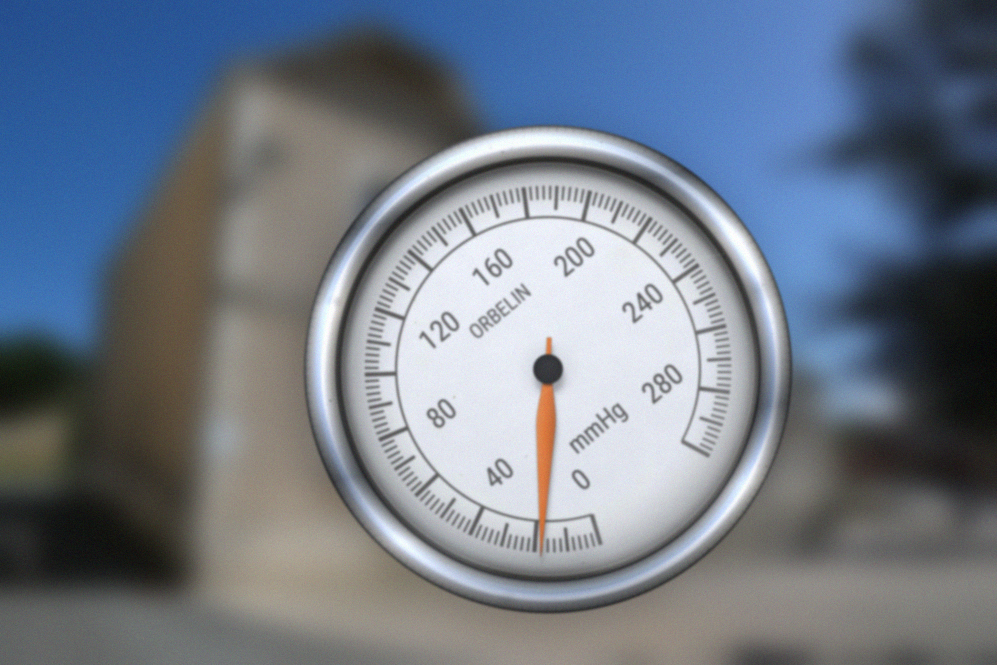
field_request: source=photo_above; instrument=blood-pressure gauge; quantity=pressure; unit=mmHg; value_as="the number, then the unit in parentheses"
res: 18 (mmHg)
